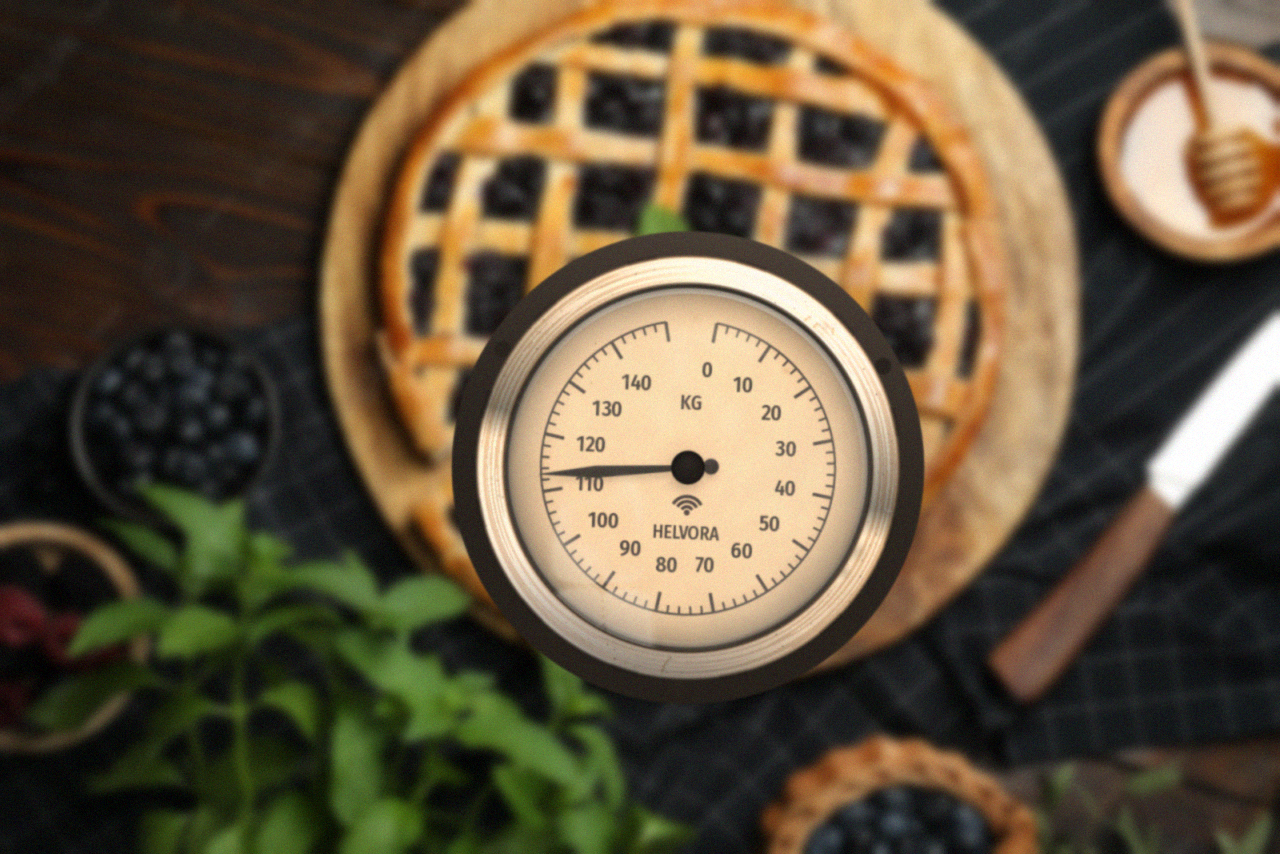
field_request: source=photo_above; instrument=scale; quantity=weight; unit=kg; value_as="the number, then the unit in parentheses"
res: 113 (kg)
